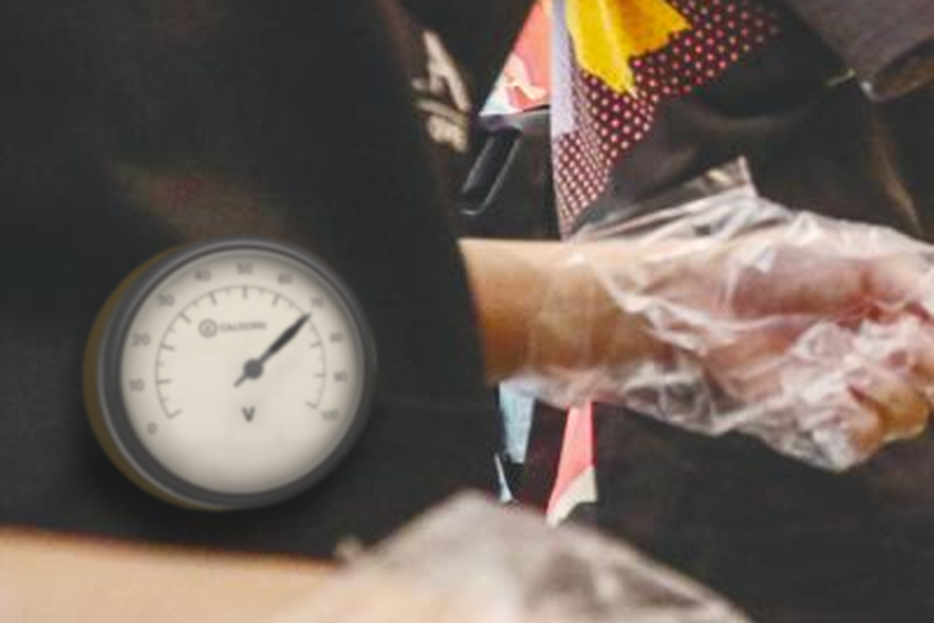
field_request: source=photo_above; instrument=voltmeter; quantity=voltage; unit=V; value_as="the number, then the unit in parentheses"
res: 70 (V)
